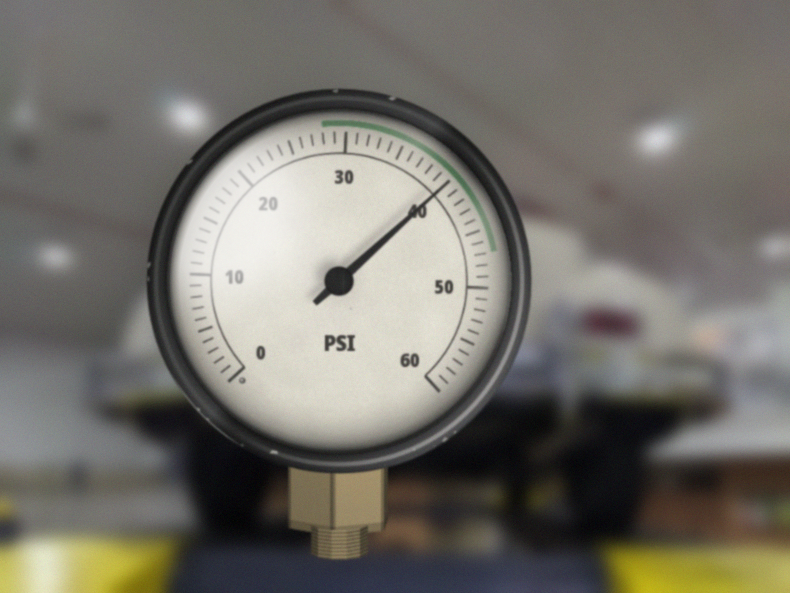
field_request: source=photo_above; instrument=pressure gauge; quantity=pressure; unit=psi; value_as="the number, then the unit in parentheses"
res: 40 (psi)
